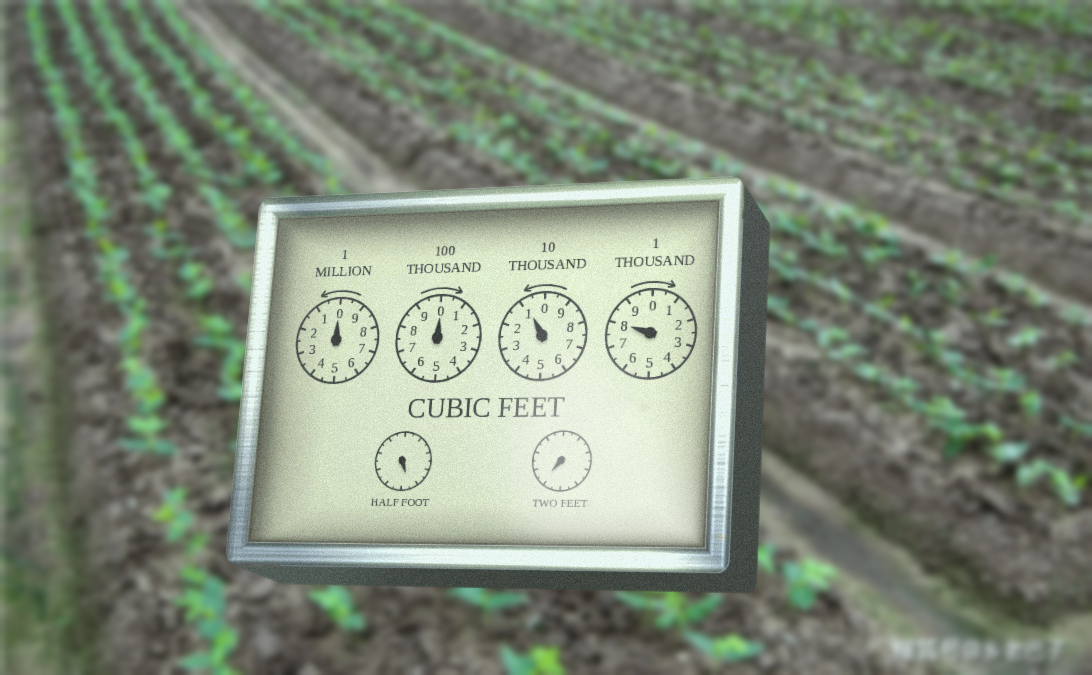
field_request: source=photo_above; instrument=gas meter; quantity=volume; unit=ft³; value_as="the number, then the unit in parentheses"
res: 800 (ft³)
